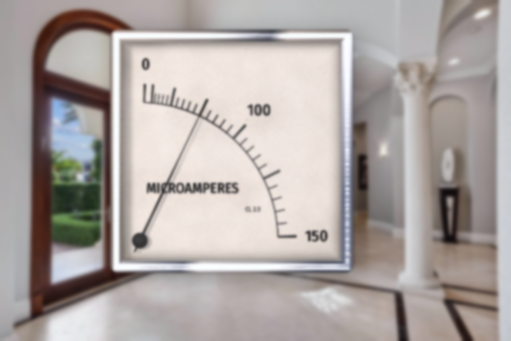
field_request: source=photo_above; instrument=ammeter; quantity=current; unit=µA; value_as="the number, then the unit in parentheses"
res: 75 (µA)
